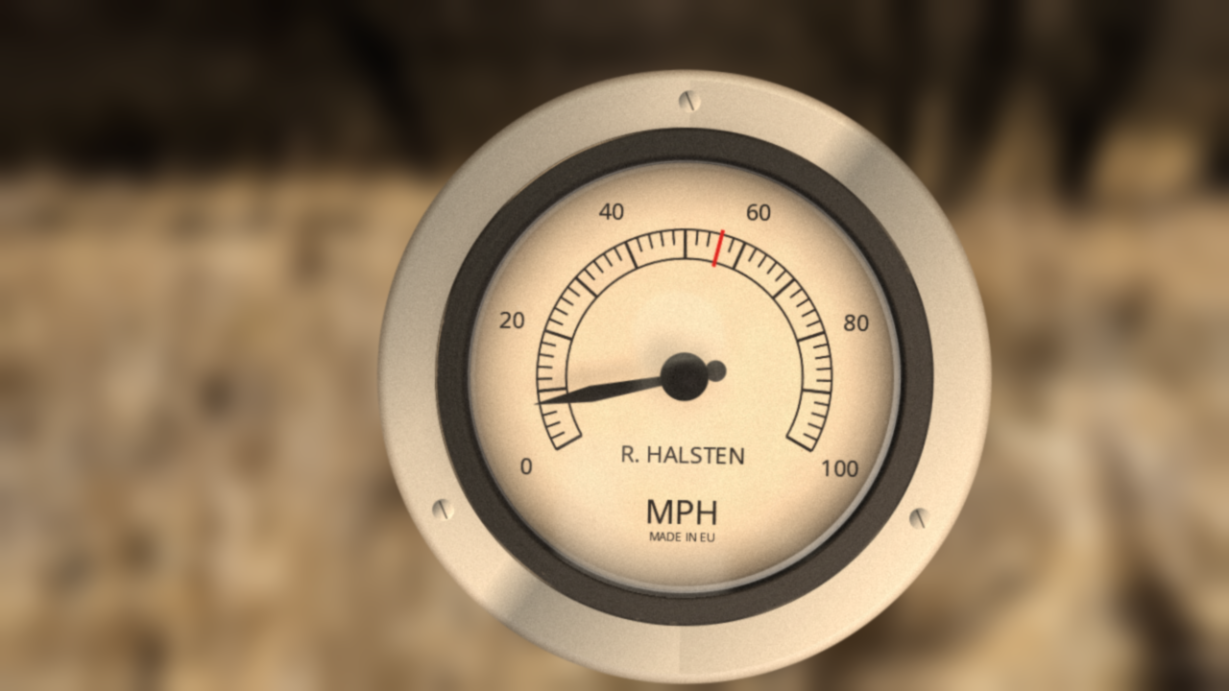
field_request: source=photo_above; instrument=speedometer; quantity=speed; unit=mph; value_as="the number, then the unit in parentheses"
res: 8 (mph)
